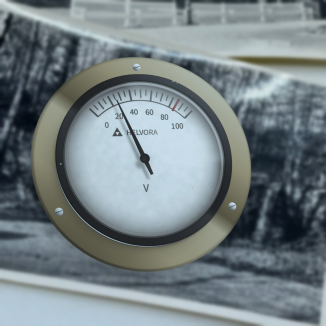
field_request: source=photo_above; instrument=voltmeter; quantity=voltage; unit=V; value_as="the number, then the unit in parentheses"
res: 25 (V)
